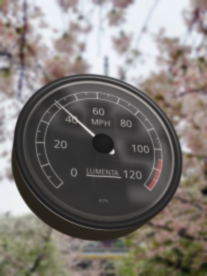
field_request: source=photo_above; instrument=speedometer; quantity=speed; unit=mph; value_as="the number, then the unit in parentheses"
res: 40 (mph)
